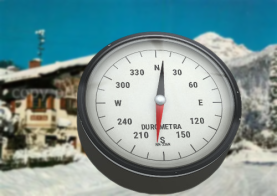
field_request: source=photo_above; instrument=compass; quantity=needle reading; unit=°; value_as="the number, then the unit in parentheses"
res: 187.5 (°)
